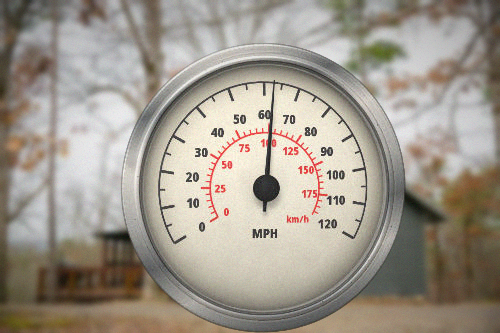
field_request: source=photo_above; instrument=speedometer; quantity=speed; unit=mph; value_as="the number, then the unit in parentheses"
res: 62.5 (mph)
